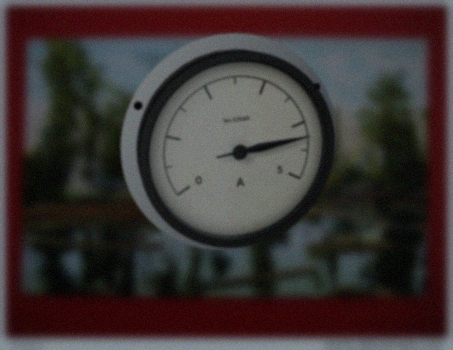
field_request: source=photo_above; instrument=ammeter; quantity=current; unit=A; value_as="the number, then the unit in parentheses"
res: 4.25 (A)
